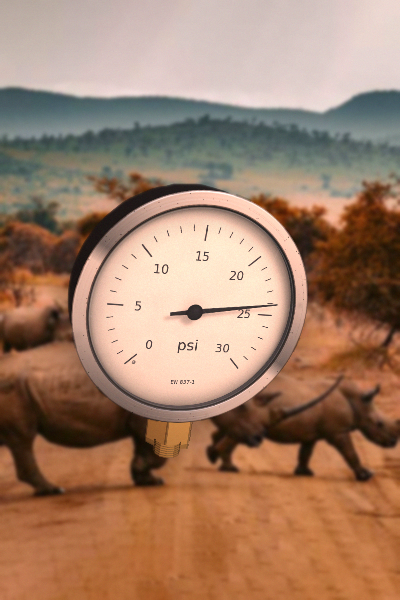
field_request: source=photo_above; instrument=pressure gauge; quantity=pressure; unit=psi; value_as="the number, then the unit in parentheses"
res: 24 (psi)
